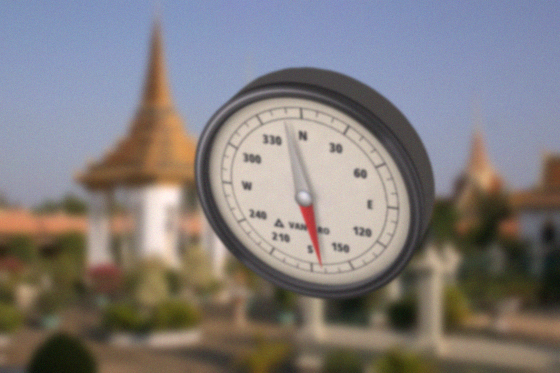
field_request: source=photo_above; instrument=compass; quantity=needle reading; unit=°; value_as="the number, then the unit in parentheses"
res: 170 (°)
